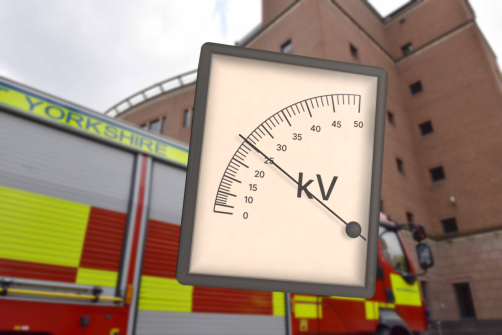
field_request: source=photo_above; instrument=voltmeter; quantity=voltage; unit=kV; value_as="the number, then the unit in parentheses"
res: 25 (kV)
